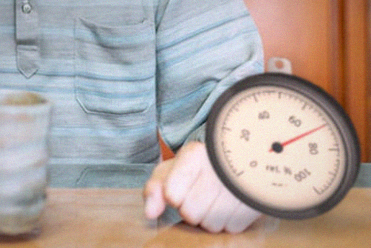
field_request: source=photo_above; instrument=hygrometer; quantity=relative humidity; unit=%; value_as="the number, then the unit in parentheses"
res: 70 (%)
